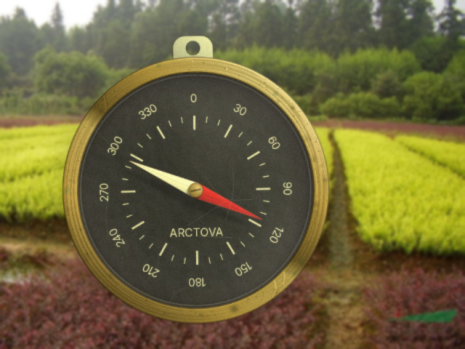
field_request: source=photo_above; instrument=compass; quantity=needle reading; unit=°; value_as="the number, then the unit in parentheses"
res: 115 (°)
